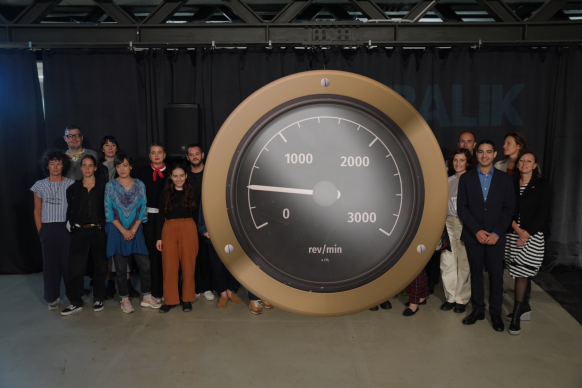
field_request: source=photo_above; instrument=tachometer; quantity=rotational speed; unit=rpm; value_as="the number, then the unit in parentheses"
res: 400 (rpm)
